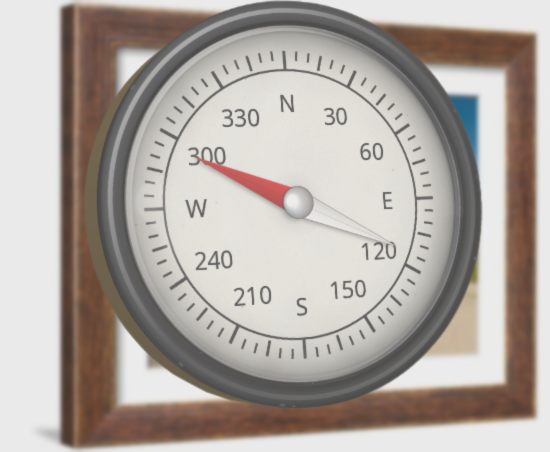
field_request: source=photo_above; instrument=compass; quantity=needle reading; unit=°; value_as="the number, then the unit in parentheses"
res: 295 (°)
